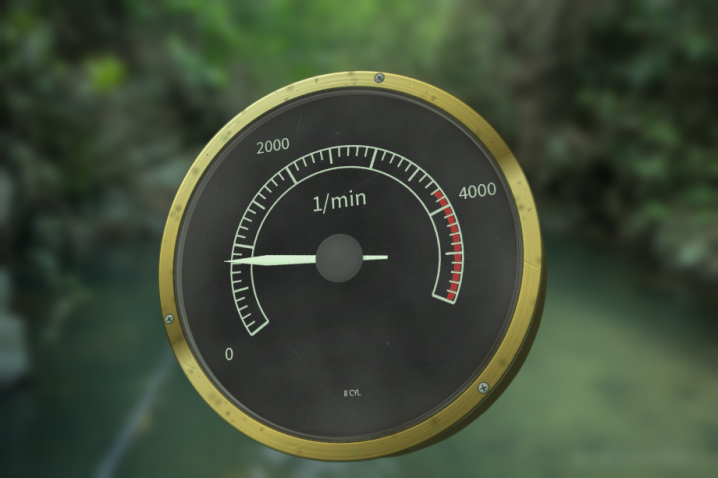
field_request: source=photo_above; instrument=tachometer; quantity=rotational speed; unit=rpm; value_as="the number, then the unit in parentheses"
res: 800 (rpm)
